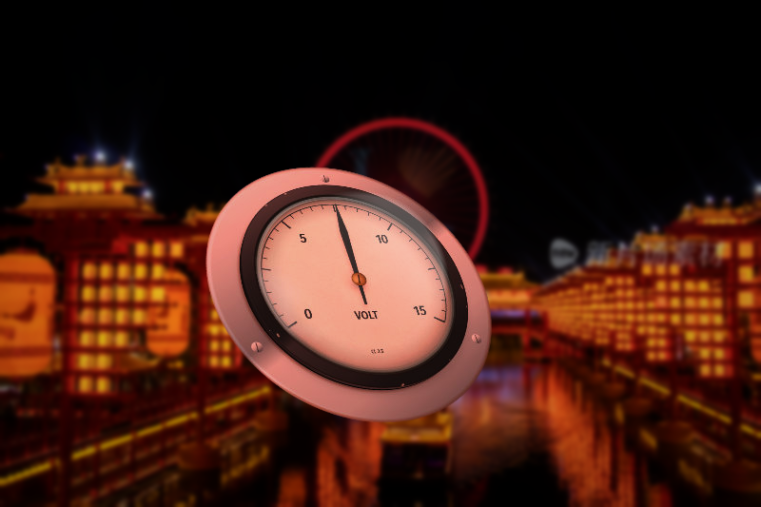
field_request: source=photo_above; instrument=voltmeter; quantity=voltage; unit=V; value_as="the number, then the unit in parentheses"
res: 7.5 (V)
